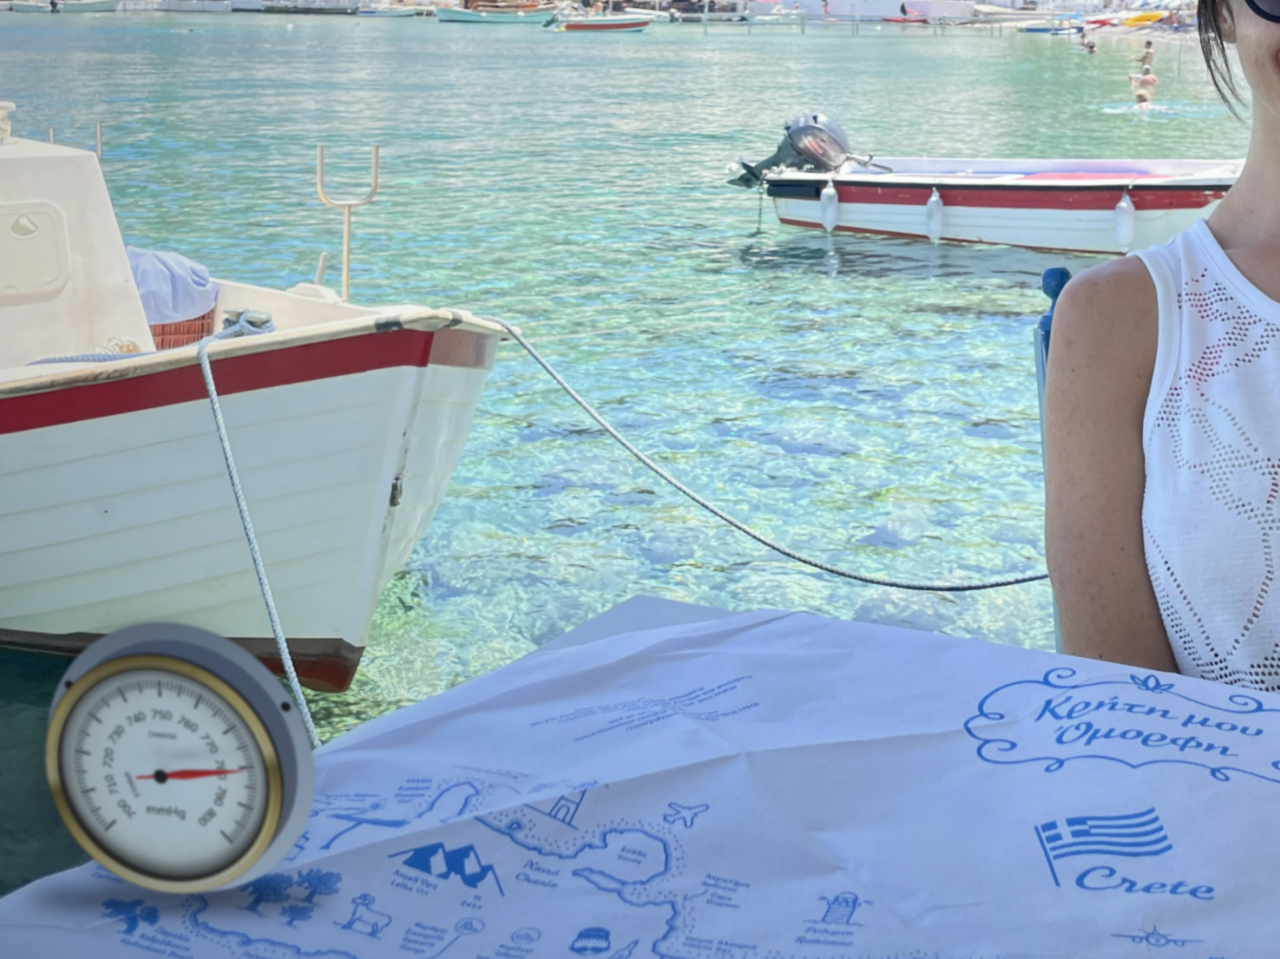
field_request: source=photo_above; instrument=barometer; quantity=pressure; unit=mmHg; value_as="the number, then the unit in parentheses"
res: 780 (mmHg)
